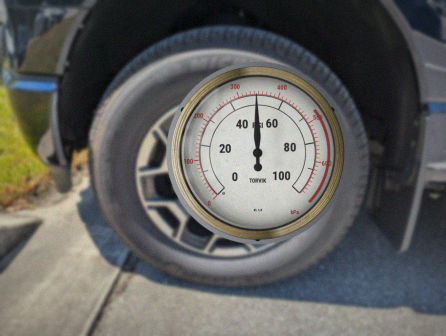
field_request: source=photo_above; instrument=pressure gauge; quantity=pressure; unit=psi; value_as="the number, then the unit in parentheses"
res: 50 (psi)
